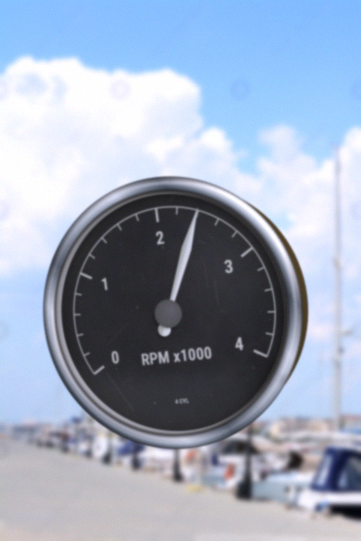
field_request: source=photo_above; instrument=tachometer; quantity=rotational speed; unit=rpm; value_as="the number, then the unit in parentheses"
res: 2400 (rpm)
